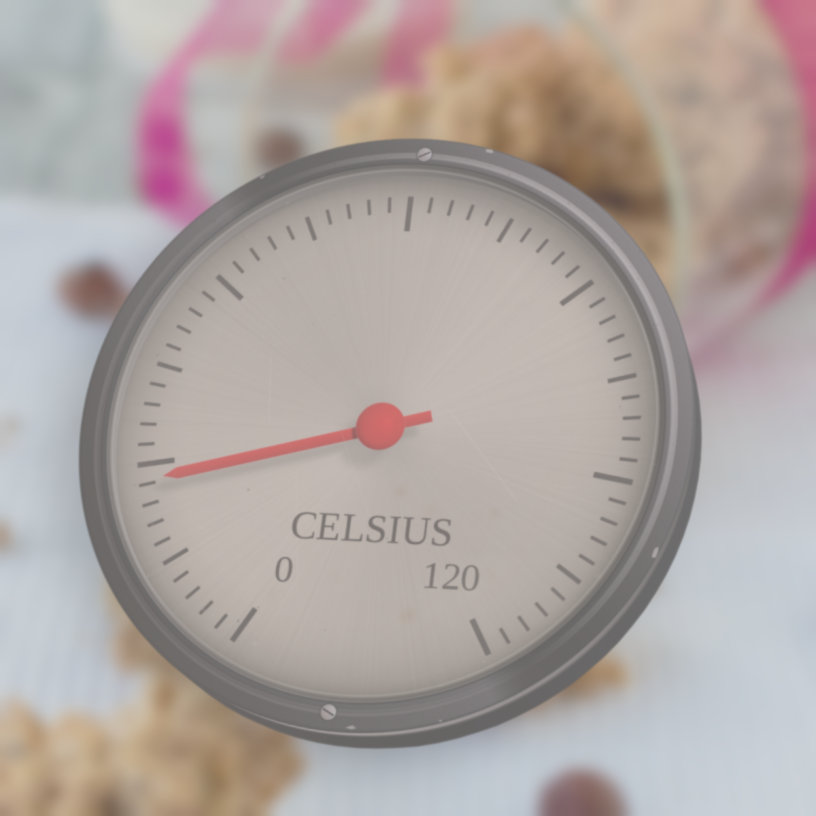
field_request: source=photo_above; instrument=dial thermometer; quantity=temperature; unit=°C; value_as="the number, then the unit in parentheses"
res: 18 (°C)
